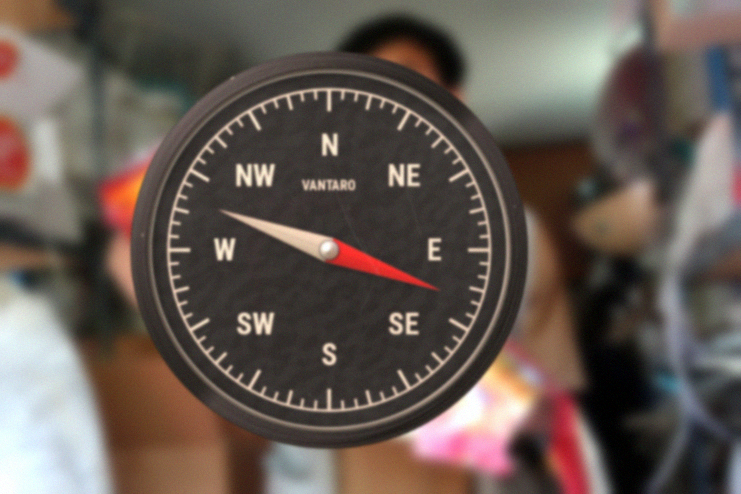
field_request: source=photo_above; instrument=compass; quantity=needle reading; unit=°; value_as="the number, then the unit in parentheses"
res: 110 (°)
